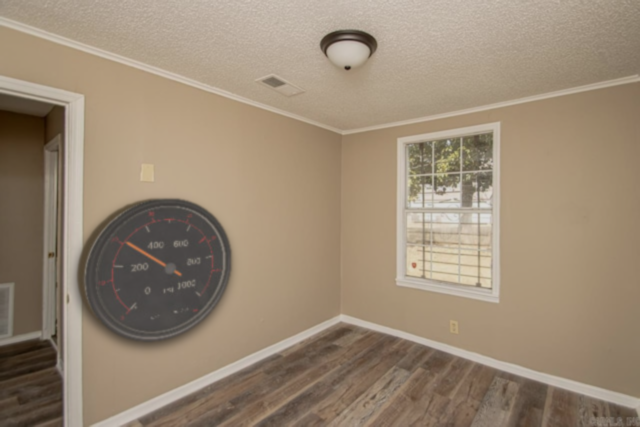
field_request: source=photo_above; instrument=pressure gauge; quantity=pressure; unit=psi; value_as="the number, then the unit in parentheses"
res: 300 (psi)
